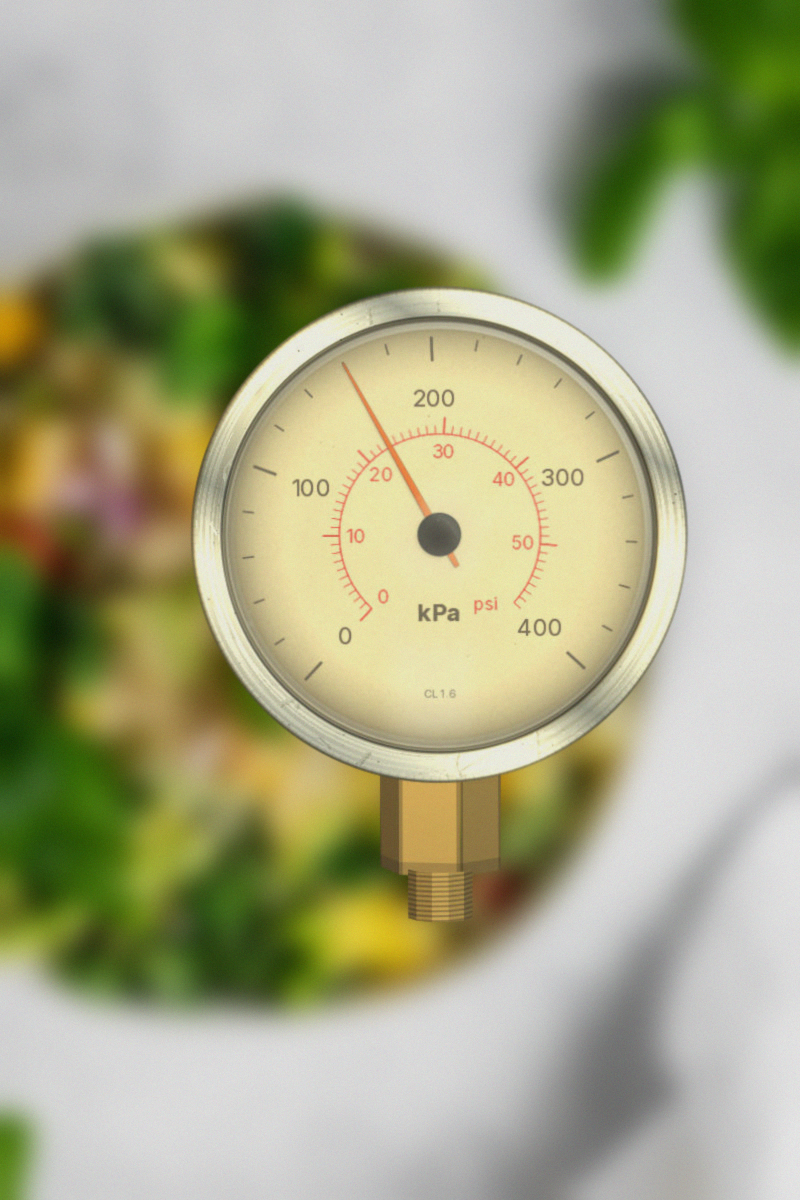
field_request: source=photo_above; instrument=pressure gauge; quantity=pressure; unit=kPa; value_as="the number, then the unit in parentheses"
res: 160 (kPa)
